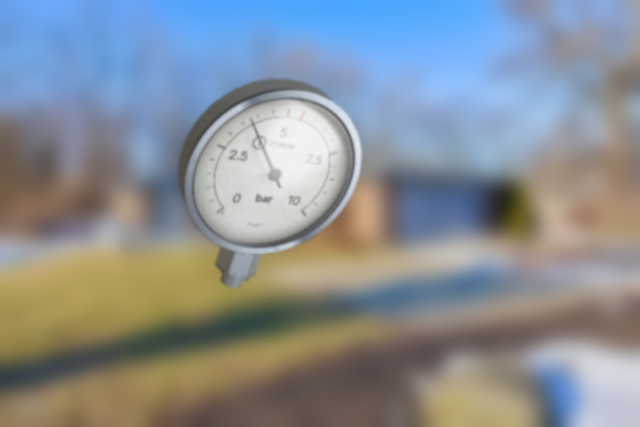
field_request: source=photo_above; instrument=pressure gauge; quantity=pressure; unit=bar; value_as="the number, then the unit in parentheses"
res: 3.75 (bar)
